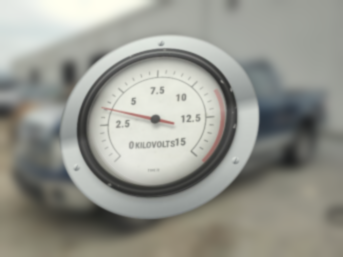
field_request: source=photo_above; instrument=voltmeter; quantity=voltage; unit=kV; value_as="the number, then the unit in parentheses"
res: 3.5 (kV)
